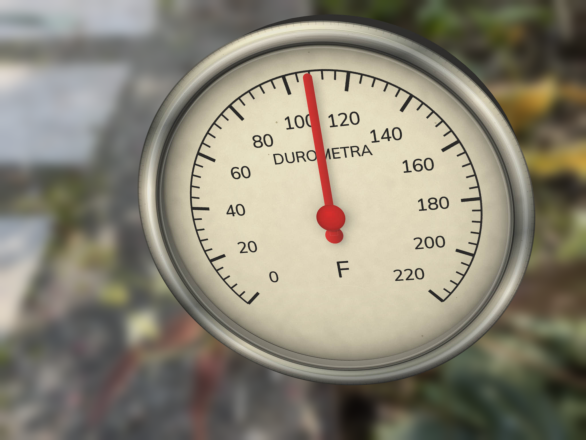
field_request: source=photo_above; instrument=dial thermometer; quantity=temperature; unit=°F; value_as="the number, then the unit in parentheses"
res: 108 (°F)
